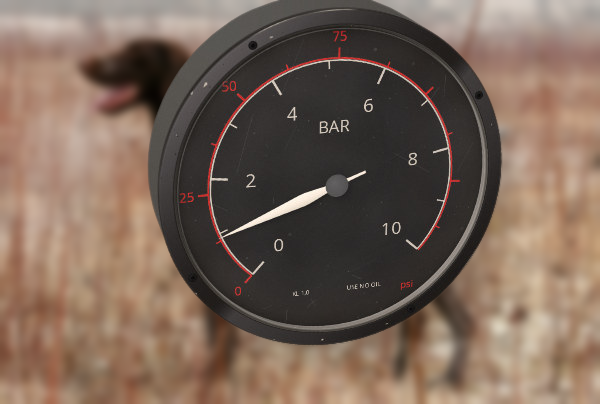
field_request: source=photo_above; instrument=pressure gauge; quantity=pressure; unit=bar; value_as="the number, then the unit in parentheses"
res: 1 (bar)
